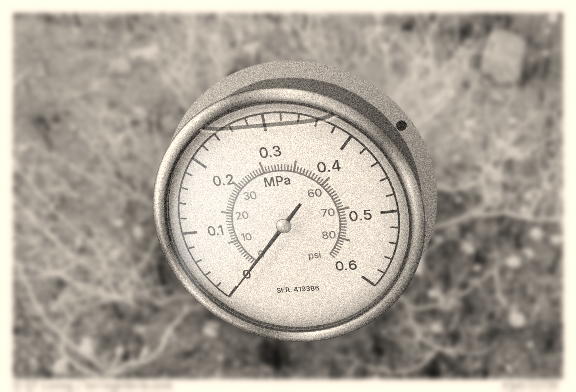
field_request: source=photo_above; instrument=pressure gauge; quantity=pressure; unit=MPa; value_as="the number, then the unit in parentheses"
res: 0 (MPa)
